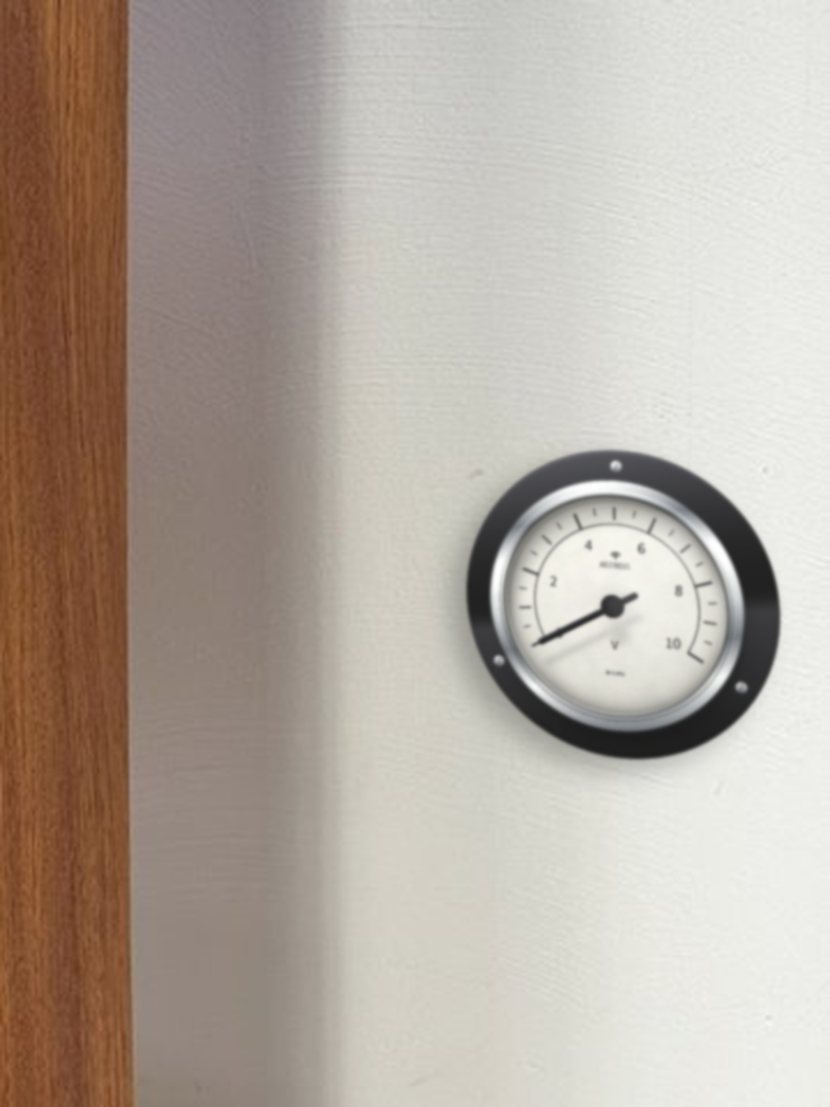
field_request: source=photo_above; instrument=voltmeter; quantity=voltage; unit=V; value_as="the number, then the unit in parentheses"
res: 0 (V)
